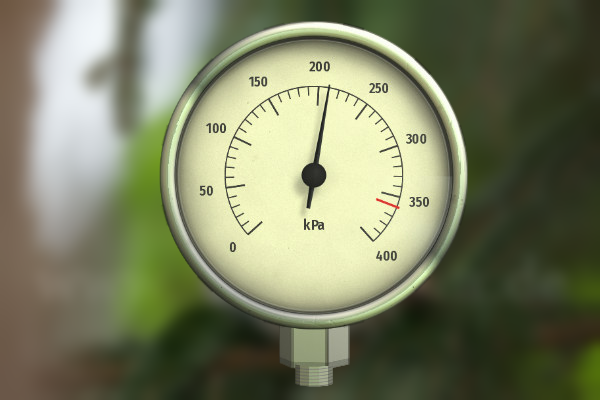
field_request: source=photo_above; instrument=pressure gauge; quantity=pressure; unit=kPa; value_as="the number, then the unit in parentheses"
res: 210 (kPa)
